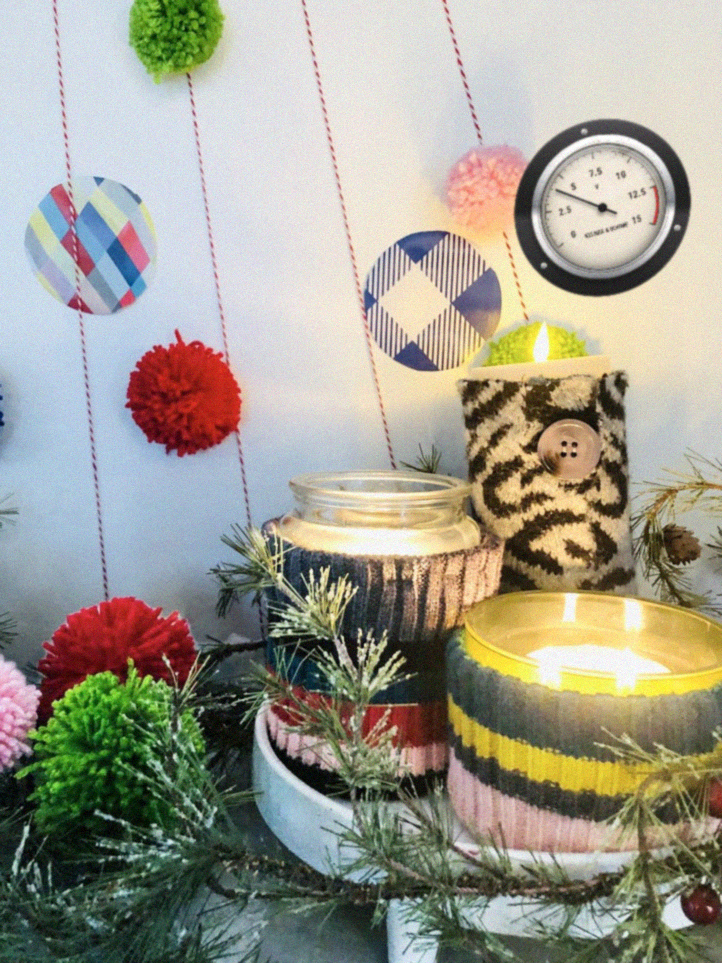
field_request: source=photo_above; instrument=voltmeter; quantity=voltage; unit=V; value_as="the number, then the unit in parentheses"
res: 4 (V)
